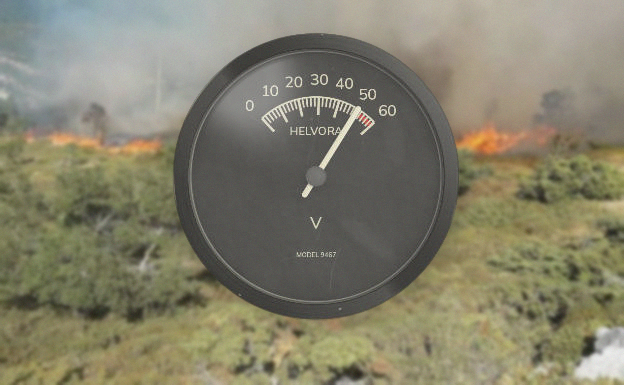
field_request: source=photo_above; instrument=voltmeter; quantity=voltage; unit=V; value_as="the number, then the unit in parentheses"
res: 50 (V)
